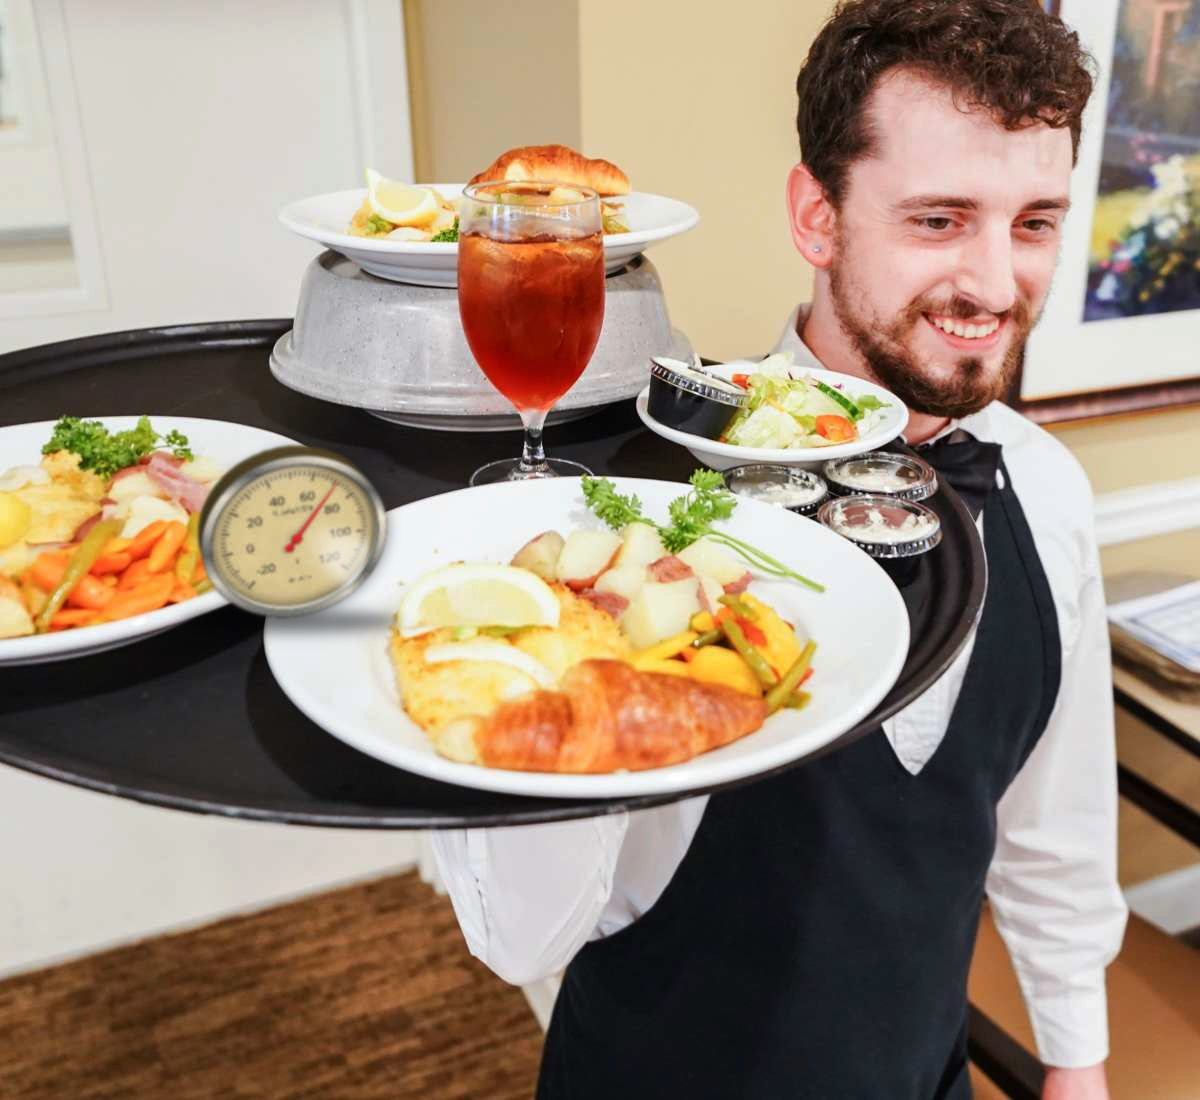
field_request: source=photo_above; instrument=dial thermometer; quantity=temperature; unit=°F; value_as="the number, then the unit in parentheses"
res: 70 (°F)
